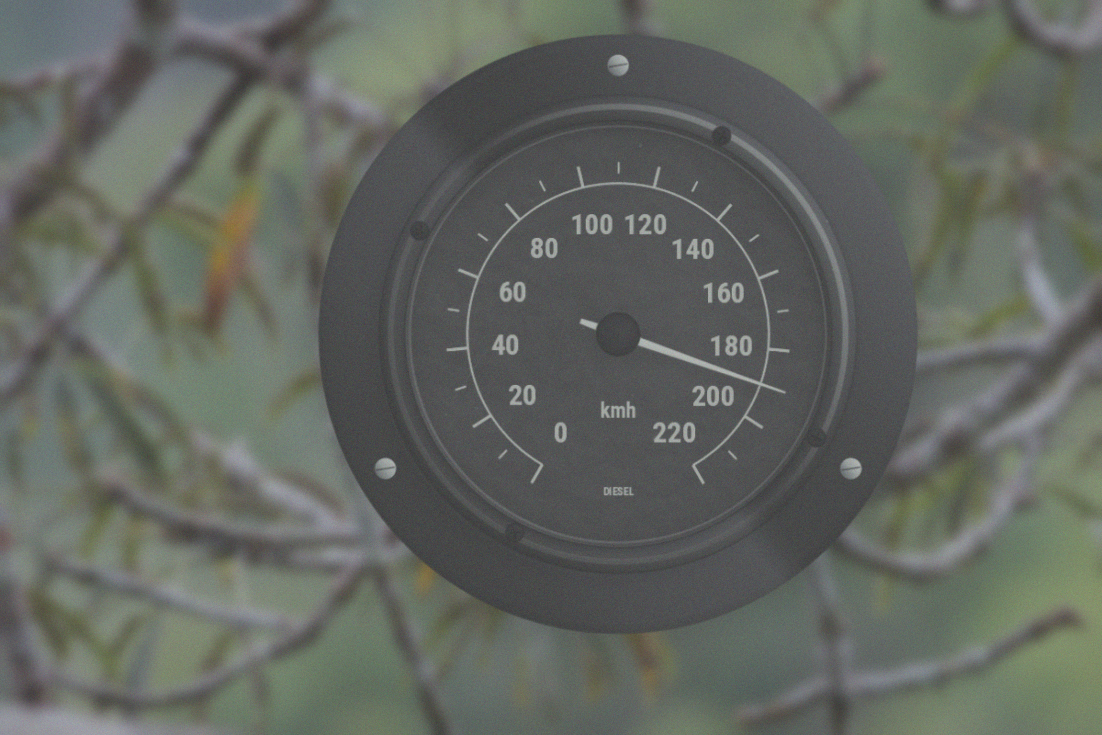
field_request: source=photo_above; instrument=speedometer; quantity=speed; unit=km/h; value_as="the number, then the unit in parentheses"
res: 190 (km/h)
